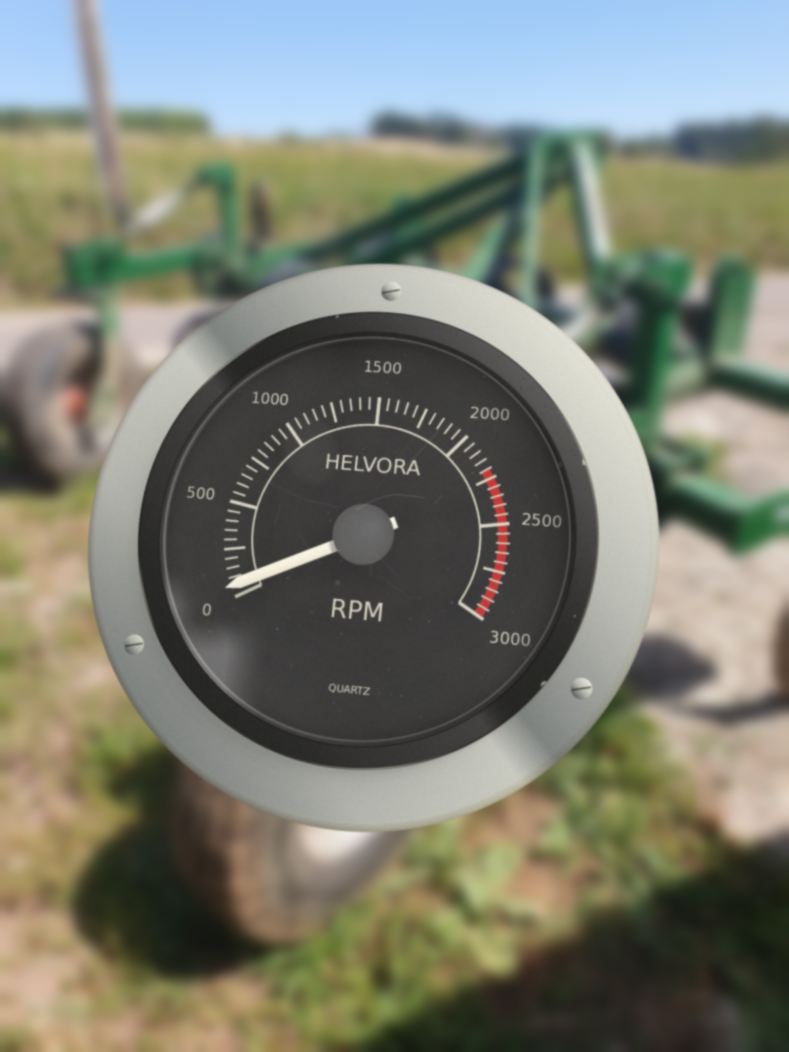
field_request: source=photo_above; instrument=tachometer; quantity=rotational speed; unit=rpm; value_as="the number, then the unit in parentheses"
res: 50 (rpm)
